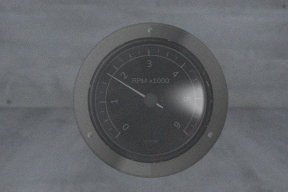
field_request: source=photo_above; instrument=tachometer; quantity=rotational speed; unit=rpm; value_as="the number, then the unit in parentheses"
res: 1750 (rpm)
